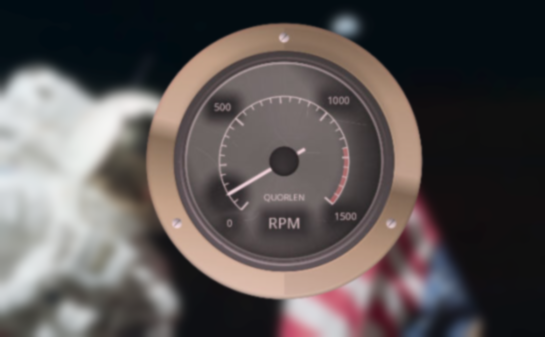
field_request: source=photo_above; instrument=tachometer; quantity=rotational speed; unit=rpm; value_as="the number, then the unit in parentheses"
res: 100 (rpm)
